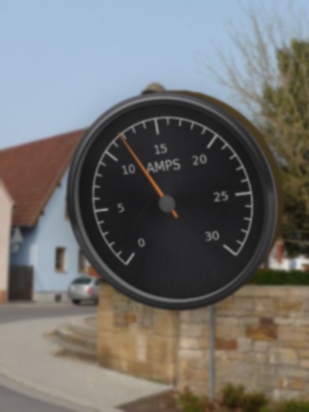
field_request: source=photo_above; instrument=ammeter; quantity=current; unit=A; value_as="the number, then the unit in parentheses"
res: 12 (A)
